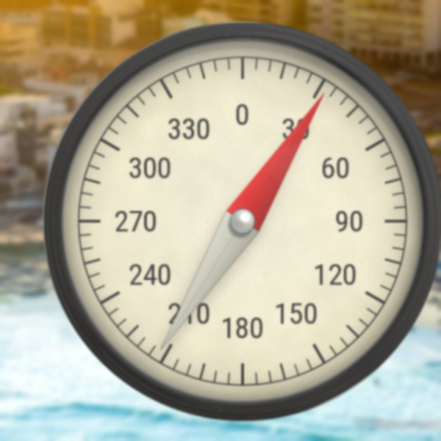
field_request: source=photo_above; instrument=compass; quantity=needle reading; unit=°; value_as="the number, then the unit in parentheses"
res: 32.5 (°)
